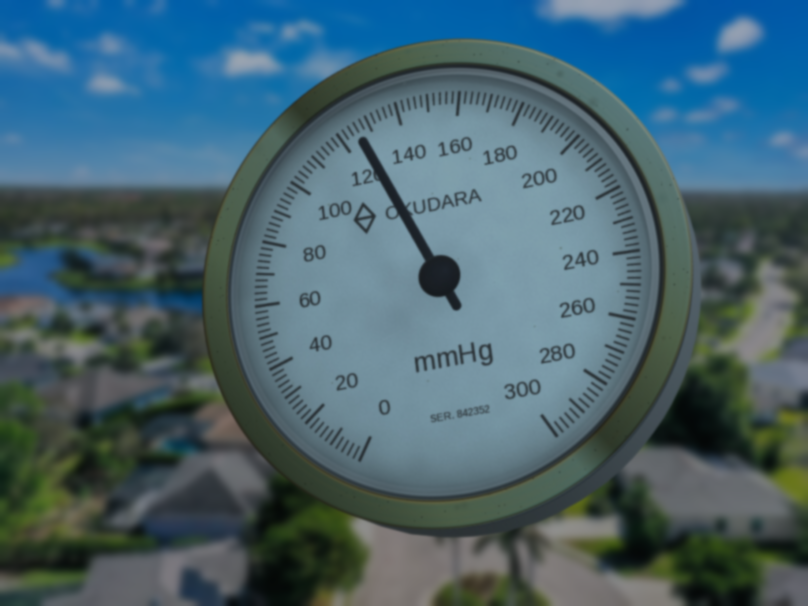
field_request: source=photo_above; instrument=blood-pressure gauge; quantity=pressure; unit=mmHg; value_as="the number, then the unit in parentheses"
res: 126 (mmHg)
